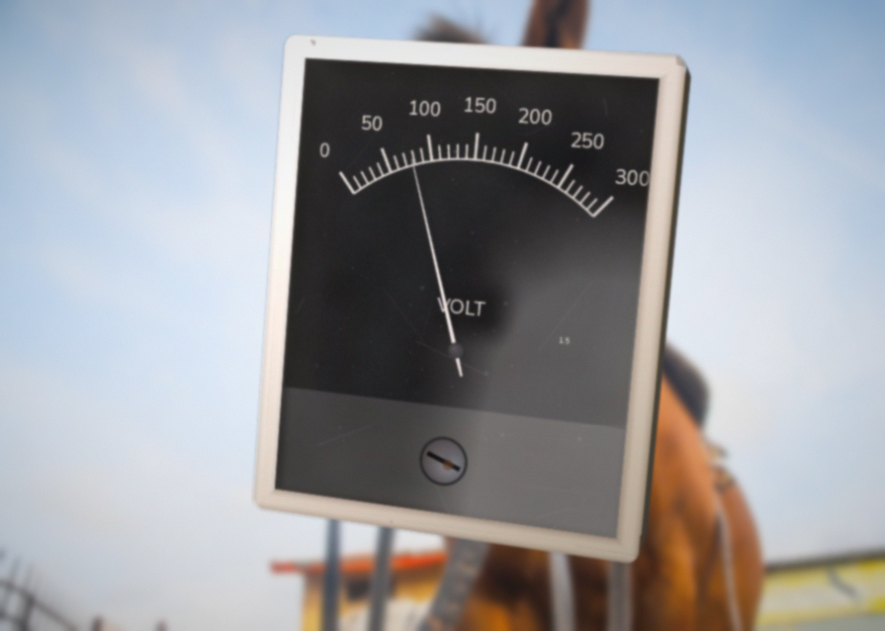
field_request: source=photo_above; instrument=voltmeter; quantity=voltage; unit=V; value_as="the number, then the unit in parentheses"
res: 80 (V)
